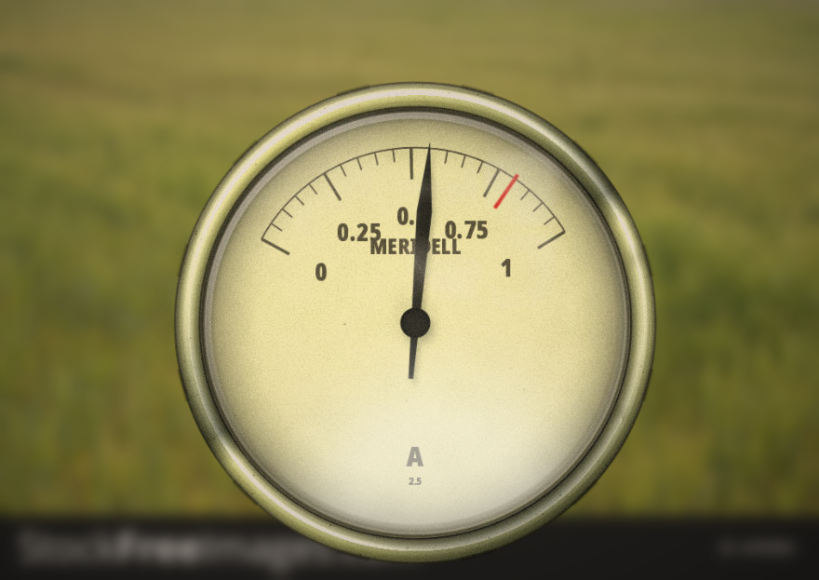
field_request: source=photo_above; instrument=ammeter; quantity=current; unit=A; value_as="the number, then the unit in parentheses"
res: 0.55 (A)
